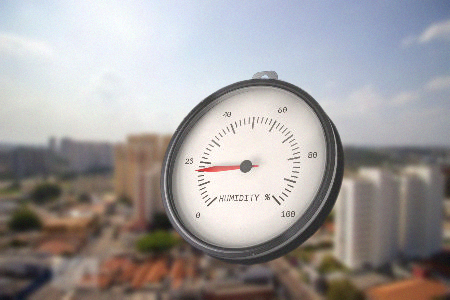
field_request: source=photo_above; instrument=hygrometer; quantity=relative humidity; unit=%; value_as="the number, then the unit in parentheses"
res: 16 (%)
